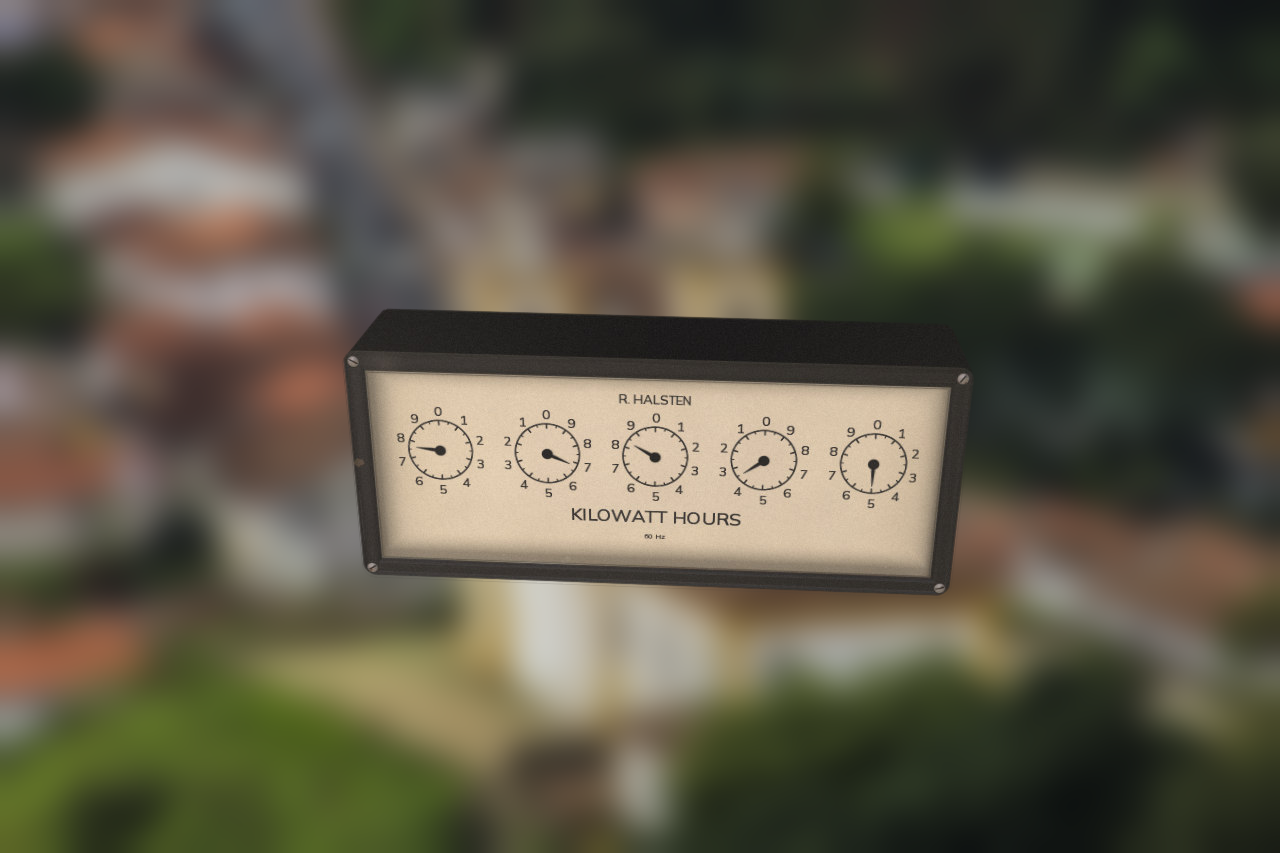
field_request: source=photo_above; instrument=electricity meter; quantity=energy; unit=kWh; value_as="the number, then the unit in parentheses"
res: 76835 (kWh)
